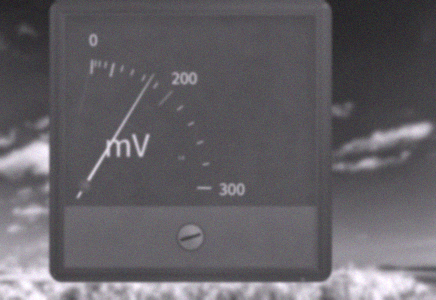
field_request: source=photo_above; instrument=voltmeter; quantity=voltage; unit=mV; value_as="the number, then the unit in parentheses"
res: 170 (mV)
